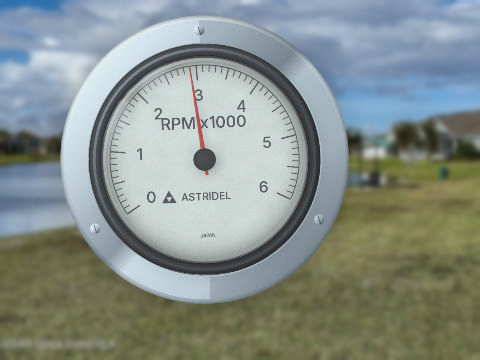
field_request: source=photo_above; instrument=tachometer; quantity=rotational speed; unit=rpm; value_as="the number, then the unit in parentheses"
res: 2900 (rpm)
